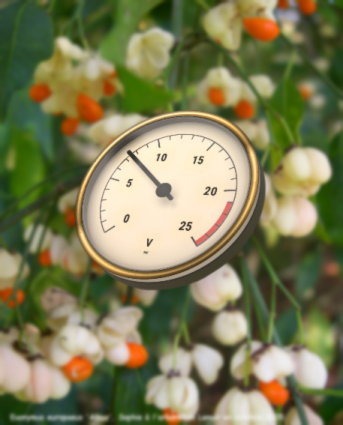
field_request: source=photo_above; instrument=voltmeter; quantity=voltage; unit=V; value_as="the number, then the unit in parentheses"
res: 7.5 (V)
